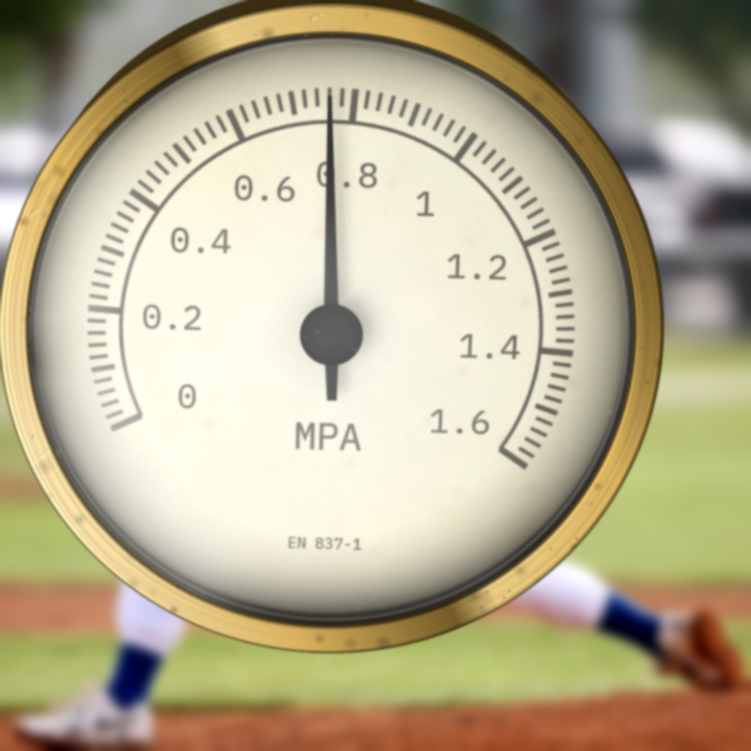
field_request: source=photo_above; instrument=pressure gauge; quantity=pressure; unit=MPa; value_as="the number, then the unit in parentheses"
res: 0.76 (MPa)
